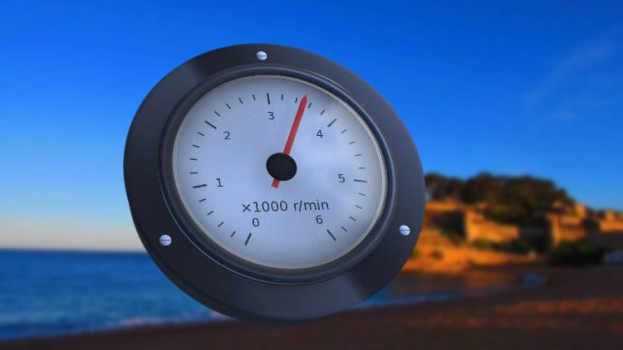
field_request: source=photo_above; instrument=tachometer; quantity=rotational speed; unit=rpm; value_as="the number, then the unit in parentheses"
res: 3500 (rpm)
